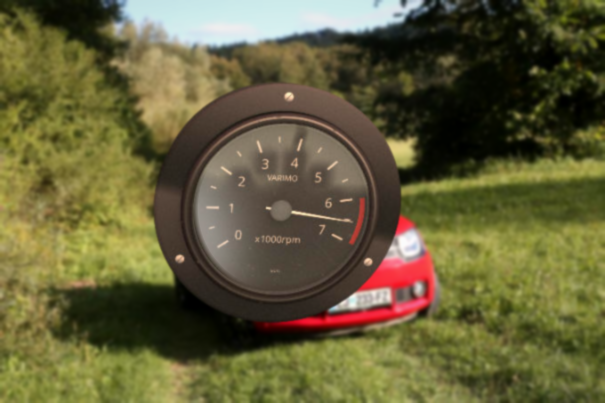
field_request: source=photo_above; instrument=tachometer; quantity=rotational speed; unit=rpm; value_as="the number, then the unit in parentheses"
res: 6500 (rpm)
